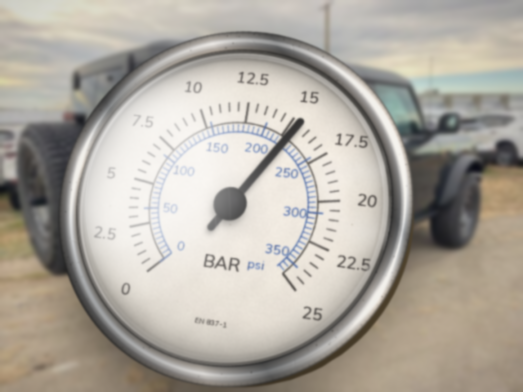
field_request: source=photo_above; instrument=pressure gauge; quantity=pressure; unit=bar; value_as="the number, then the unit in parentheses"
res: 15.5 (bar)
